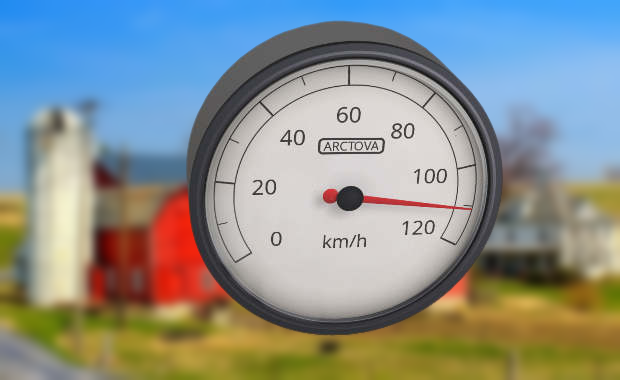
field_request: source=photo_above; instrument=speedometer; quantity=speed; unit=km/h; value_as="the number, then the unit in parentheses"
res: 110 (km/h)
